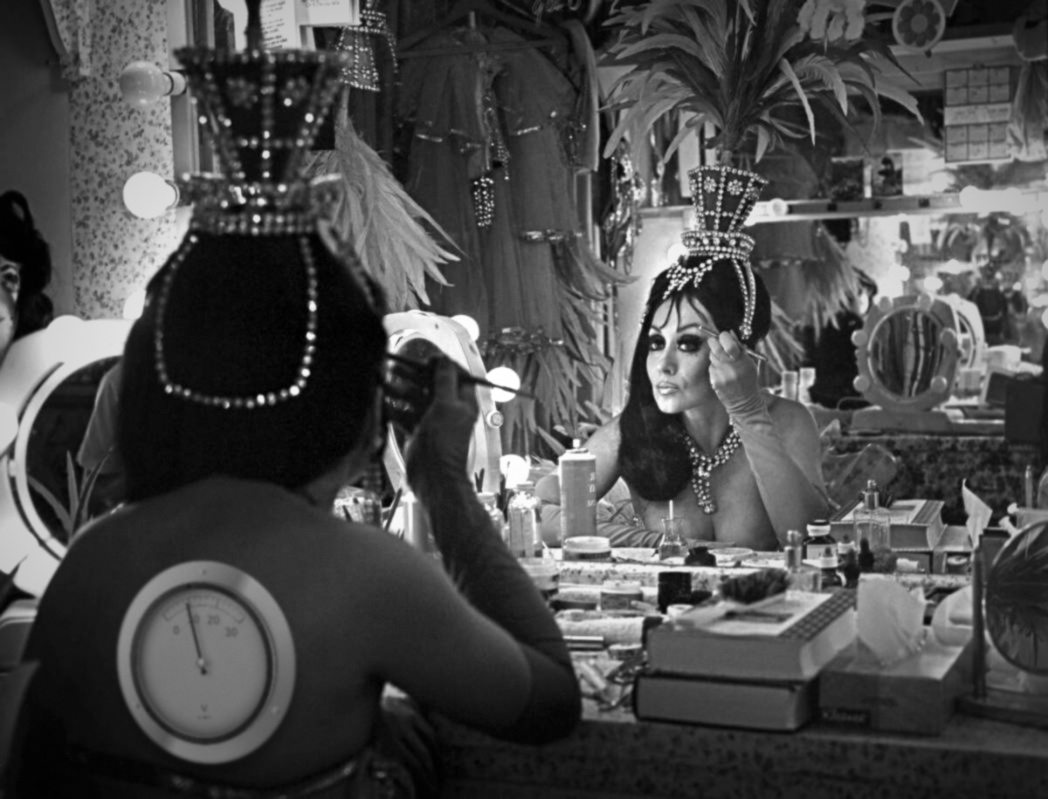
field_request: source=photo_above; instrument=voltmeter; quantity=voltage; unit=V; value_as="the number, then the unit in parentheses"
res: 10 (V)
